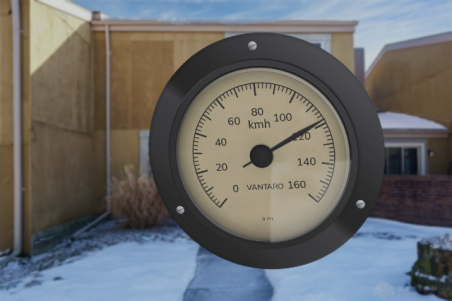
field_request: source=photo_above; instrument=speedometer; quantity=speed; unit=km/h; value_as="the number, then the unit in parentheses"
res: 118 (km/h)
